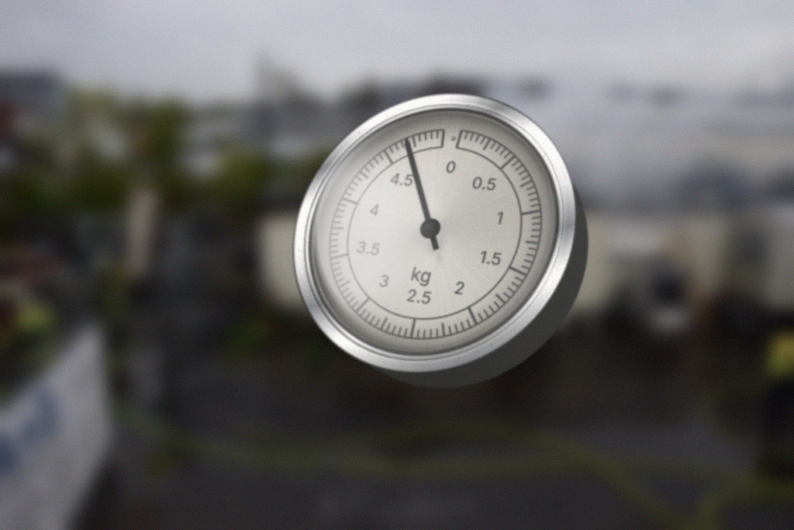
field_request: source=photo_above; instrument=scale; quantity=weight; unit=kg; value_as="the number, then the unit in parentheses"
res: 4.7 (kg)
